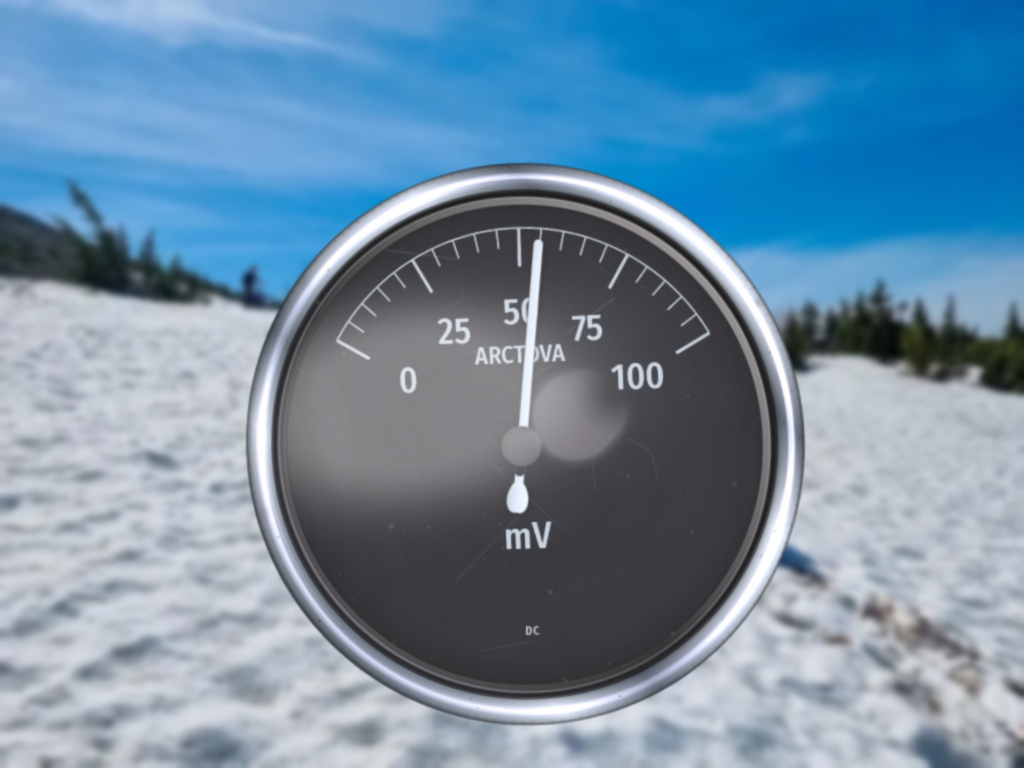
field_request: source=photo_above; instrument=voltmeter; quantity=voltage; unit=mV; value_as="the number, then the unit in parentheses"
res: 55 (mV)
